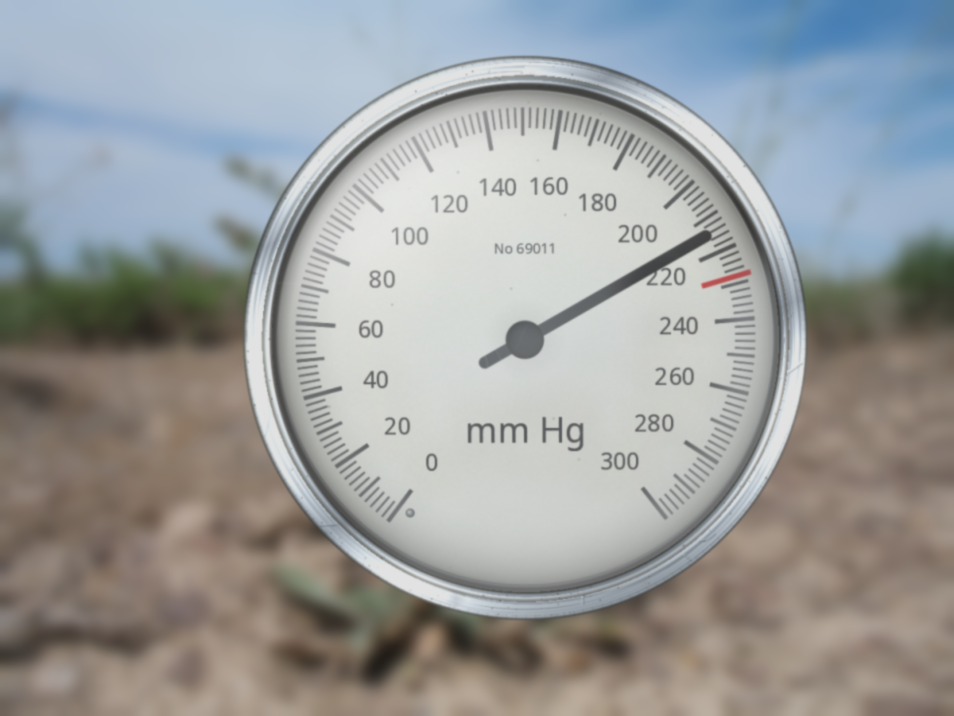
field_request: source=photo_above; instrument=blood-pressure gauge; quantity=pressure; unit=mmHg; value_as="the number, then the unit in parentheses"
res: 214 (mmHg)
